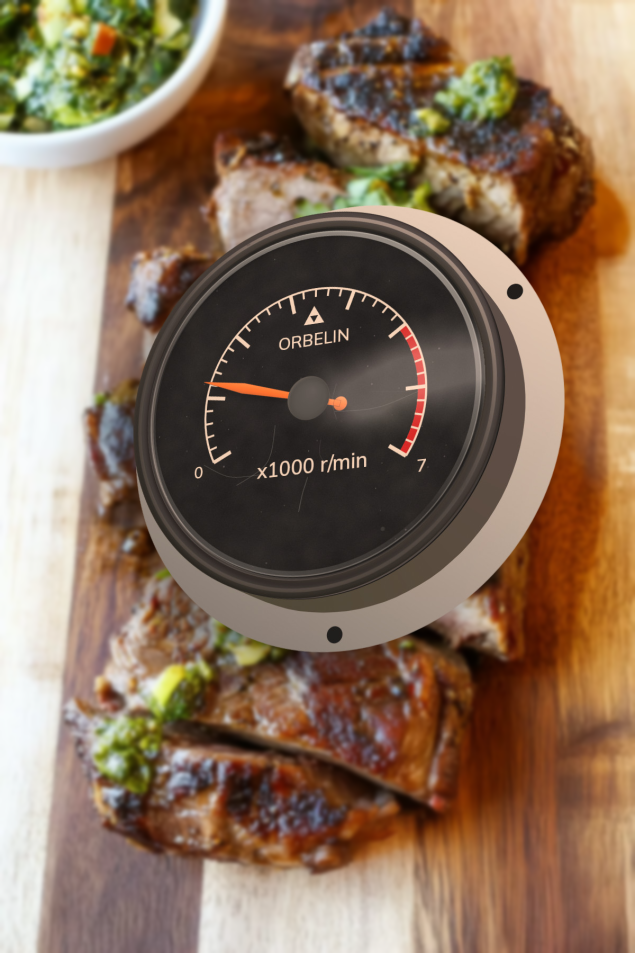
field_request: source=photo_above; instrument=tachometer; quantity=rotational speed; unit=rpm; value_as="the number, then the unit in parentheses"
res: 1200 (rpm)
